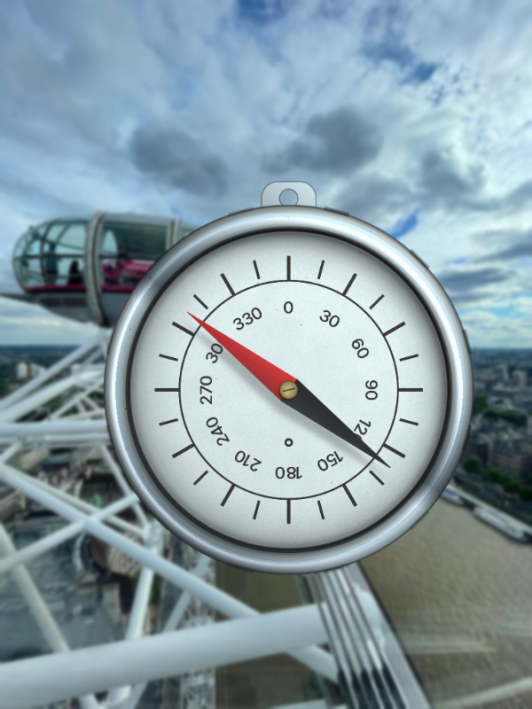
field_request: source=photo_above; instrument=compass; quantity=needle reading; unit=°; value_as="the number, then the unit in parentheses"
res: 307.5 (°)
